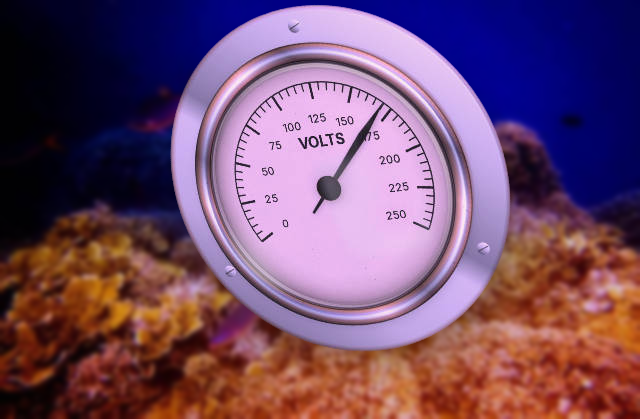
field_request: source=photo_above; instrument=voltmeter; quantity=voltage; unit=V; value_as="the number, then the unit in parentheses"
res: 170 (V)
